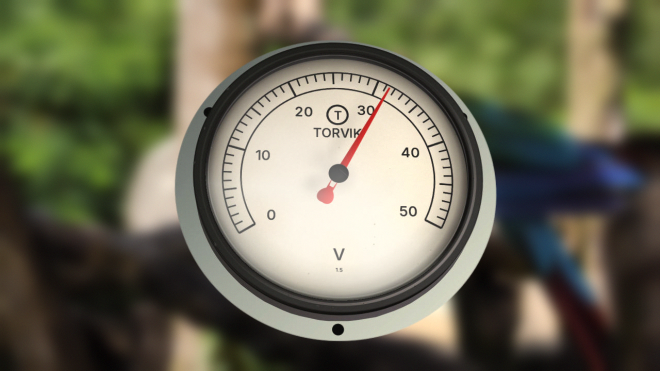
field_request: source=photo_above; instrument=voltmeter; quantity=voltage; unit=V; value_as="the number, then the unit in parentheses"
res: 31.5 (V)
